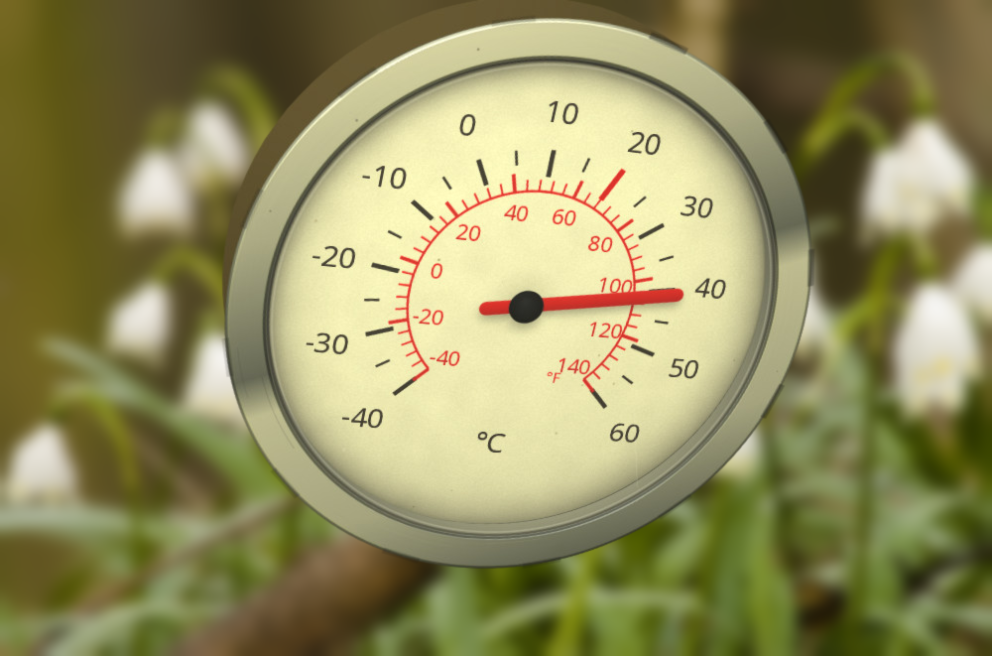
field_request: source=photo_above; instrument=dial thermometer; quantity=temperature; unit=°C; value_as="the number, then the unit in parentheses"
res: 40 (°C)
